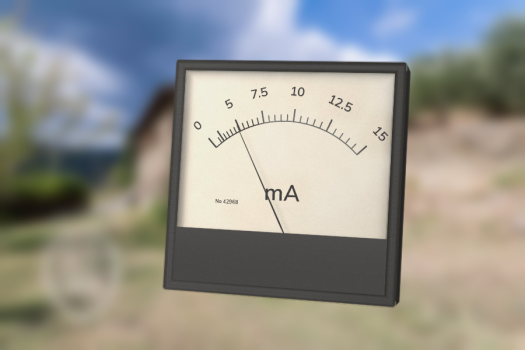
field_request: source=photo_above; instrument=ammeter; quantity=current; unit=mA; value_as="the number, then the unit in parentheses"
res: 5 (mA)
